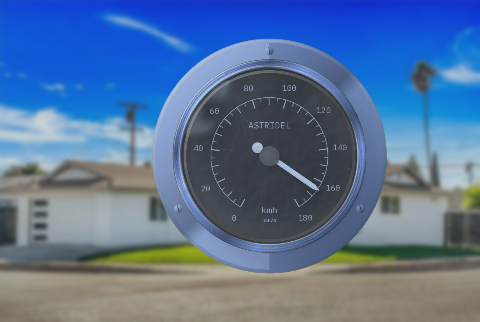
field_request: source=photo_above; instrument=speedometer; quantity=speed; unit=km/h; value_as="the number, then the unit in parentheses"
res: 165 (km/h)
